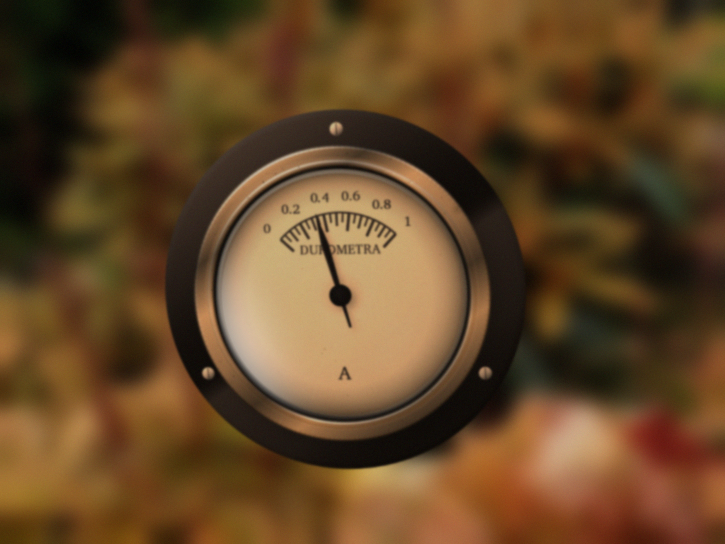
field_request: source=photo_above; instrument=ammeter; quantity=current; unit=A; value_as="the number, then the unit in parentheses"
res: 0.35 (A)
